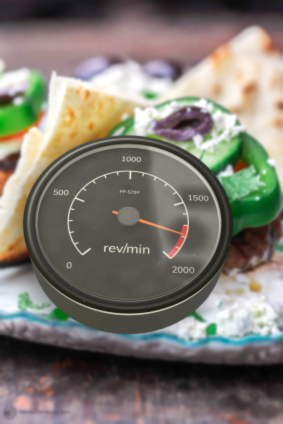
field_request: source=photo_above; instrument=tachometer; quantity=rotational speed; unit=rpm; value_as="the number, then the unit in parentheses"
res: 1800 (rpm)
